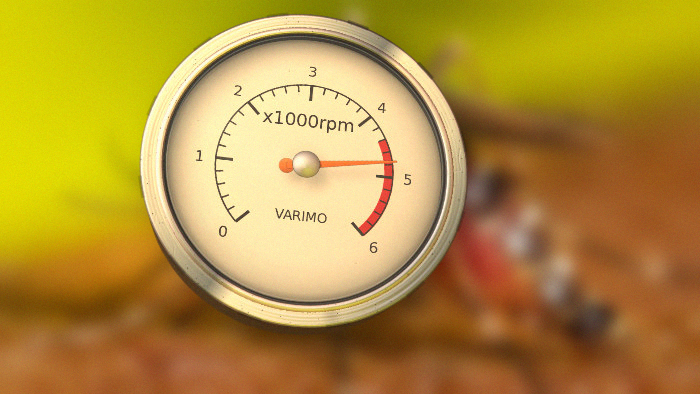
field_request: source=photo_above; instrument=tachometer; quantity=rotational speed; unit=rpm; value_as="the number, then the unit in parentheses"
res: 4800 (rpm)
